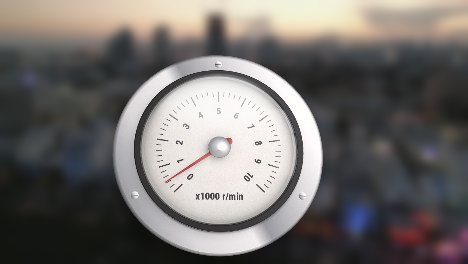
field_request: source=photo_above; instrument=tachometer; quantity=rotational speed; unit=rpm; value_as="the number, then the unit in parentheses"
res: 400 (rpm)
